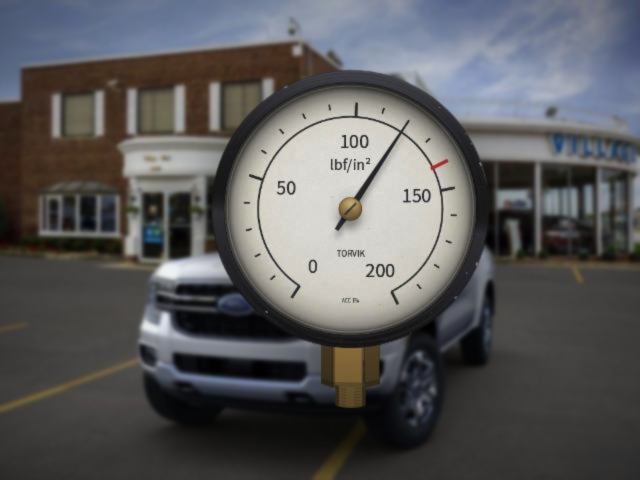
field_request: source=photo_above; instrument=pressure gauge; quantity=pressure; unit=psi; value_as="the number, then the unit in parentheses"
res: 120 (psi)
